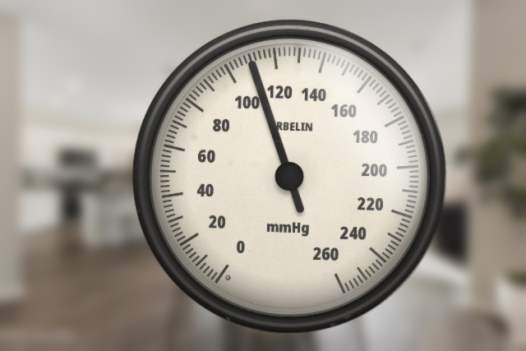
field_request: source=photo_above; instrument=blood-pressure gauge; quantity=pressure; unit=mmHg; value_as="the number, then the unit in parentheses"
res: 110 (mmHg)
